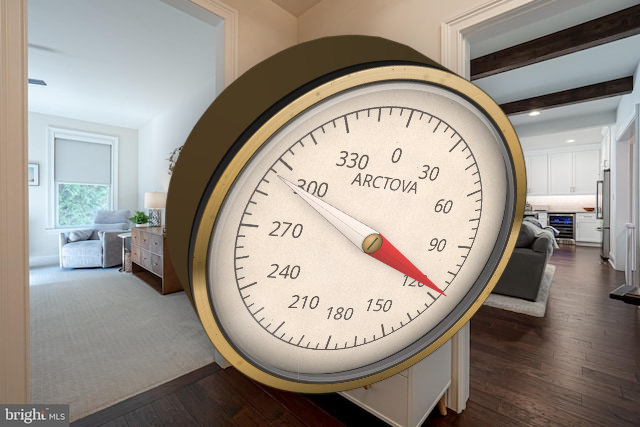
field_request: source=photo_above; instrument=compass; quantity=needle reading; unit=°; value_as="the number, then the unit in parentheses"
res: 115 (°)
